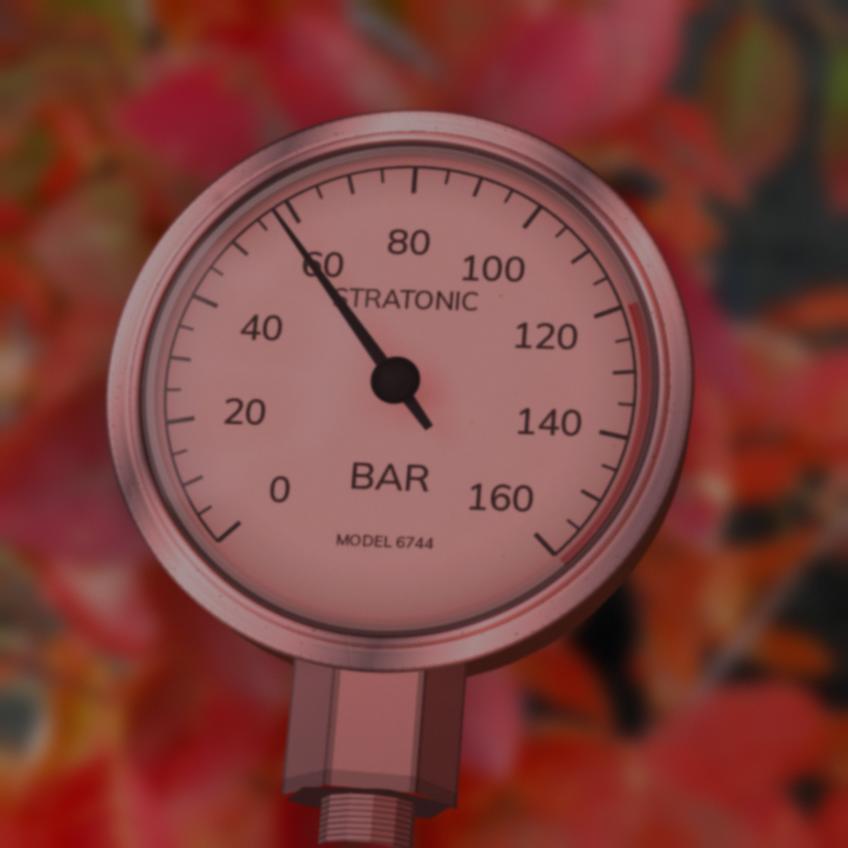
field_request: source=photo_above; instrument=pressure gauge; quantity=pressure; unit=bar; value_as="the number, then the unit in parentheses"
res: 57.5 (bar)
